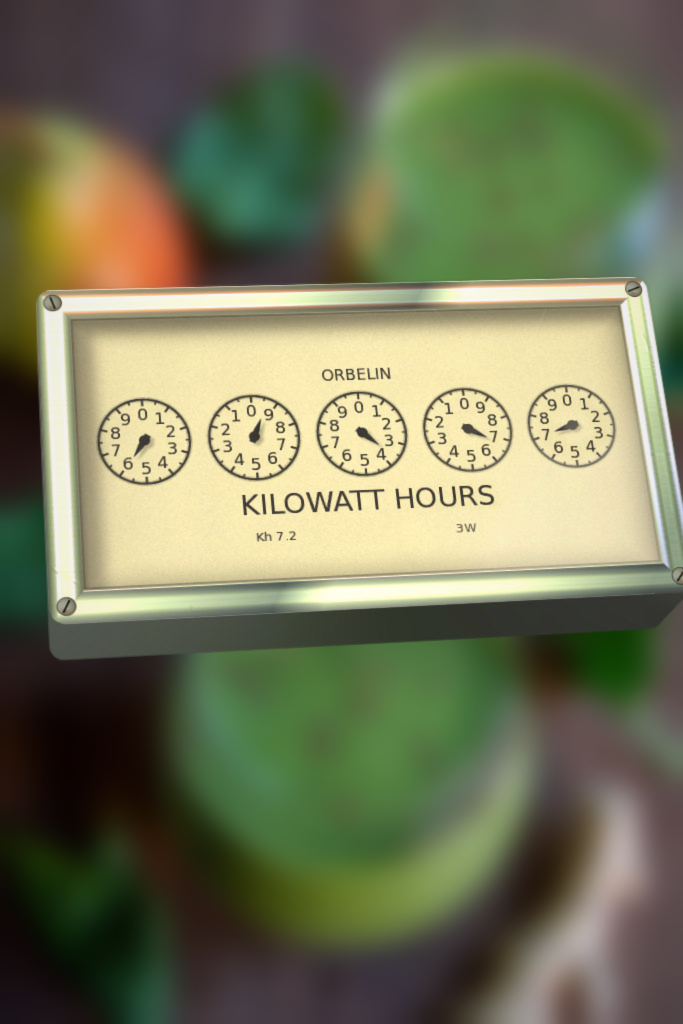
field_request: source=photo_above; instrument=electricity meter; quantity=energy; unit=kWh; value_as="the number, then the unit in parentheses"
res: 59367 (kWh)
